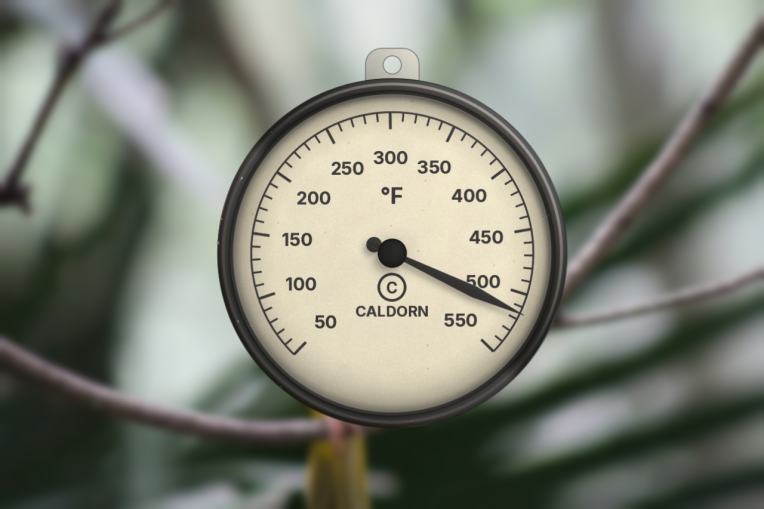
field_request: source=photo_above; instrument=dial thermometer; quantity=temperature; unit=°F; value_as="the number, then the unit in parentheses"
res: 515 (°F)
